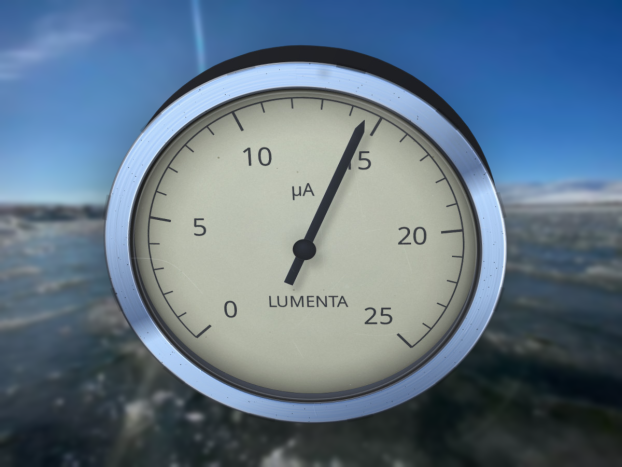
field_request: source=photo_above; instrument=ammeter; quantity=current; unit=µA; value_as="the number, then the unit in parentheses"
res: 14.5 (µA)
